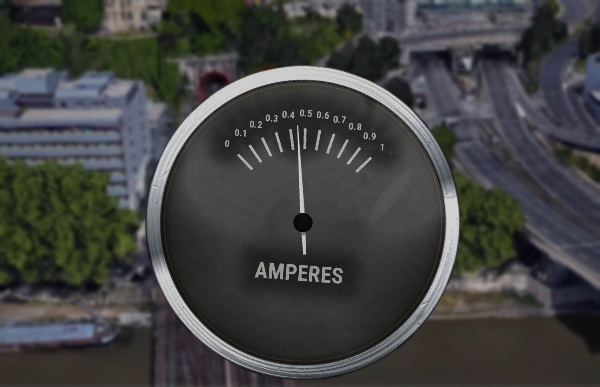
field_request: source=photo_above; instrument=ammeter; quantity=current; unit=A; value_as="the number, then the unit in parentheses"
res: 0.45 (A)
